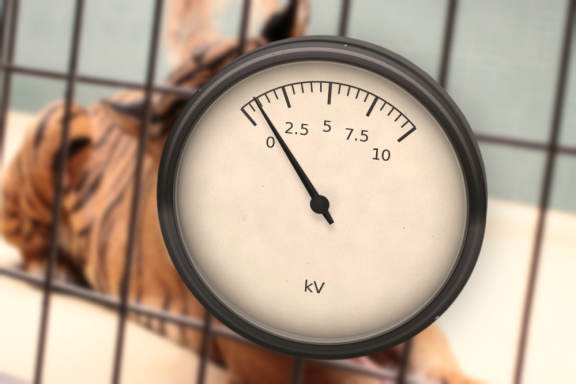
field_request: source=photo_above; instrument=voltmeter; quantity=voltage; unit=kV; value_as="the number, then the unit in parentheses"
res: 1 (kV)
